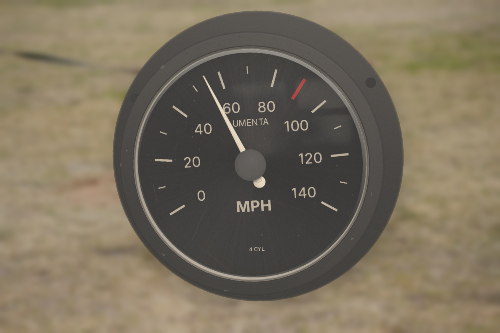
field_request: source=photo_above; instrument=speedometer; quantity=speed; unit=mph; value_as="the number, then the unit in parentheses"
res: 55 (mph)
